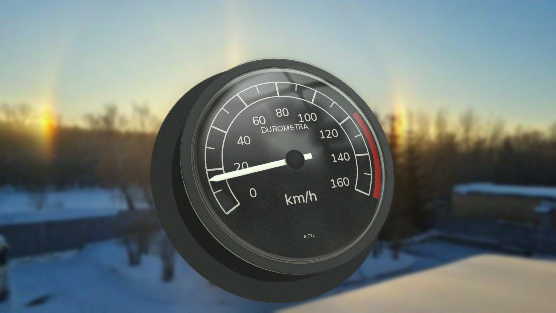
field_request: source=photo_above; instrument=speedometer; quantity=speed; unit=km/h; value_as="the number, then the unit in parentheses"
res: 15 (km/h)
